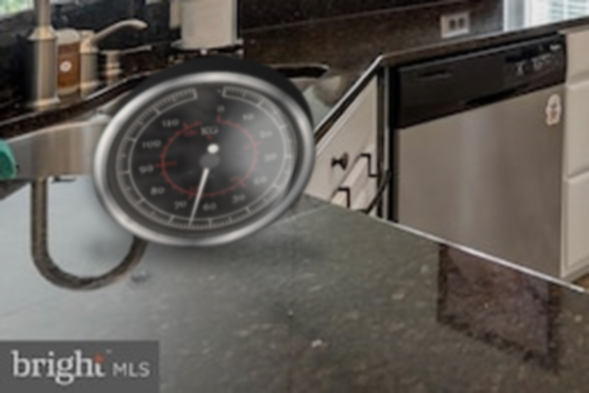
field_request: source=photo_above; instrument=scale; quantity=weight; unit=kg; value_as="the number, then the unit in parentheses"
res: 65 (kg)
